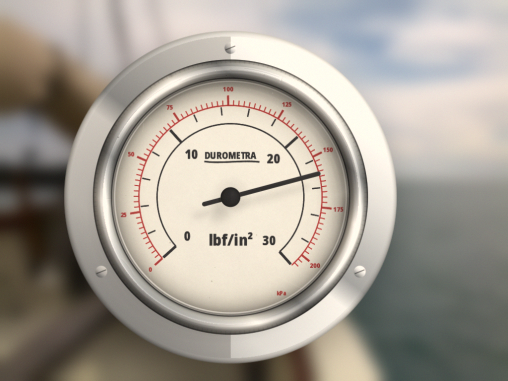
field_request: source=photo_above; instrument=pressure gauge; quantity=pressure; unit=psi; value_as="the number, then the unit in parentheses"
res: 23 (psi)
